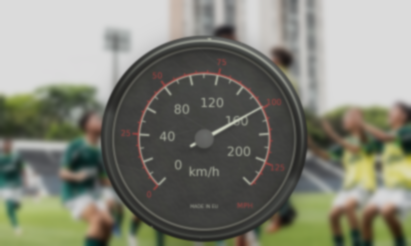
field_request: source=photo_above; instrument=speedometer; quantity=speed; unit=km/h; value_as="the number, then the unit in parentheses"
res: 160 (km/h)
